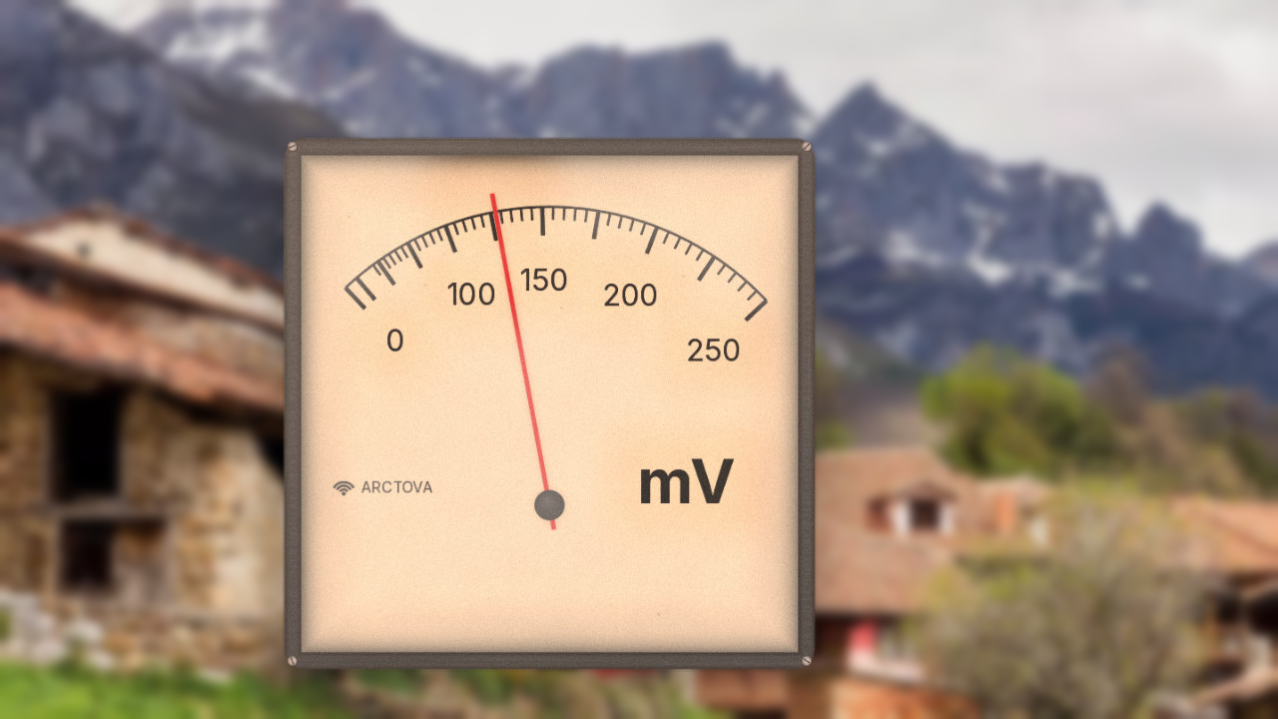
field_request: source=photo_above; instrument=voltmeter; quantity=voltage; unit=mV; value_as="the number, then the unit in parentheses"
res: 127.5 (mV)
